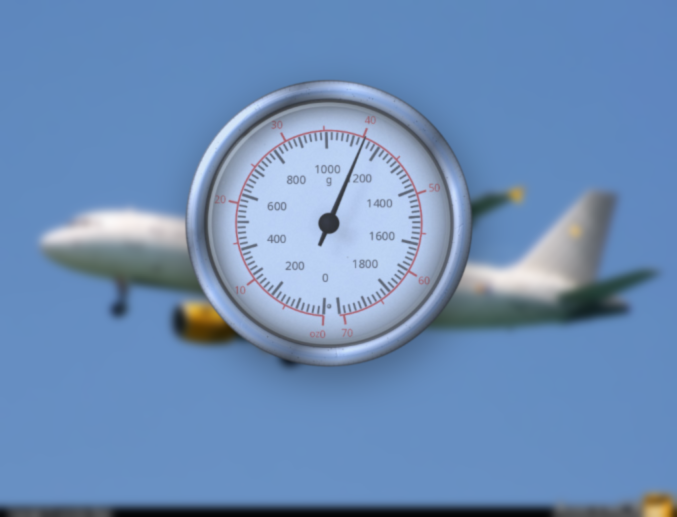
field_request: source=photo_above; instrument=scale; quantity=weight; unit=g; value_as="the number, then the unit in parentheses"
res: 1140 (g)
